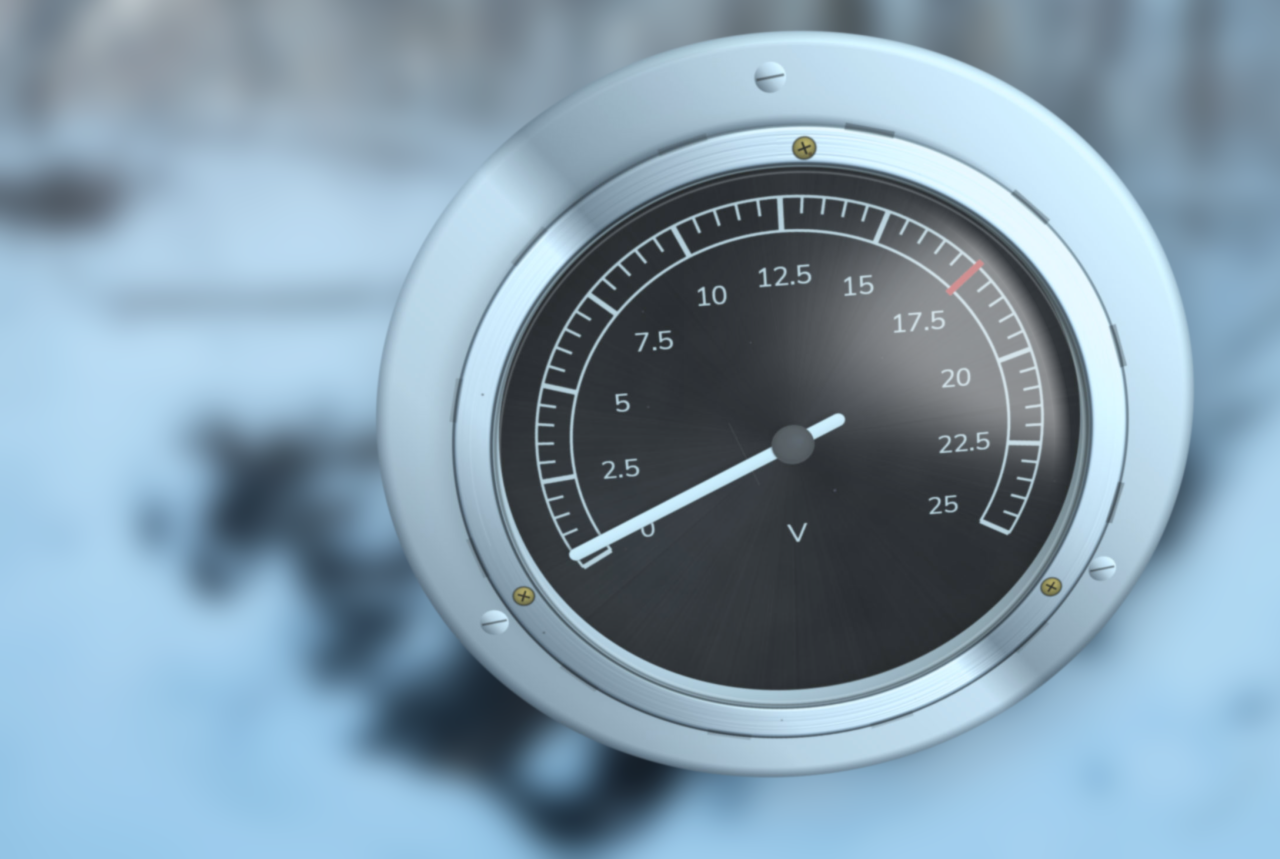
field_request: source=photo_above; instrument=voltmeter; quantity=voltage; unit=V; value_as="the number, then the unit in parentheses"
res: 0.5 (V)
